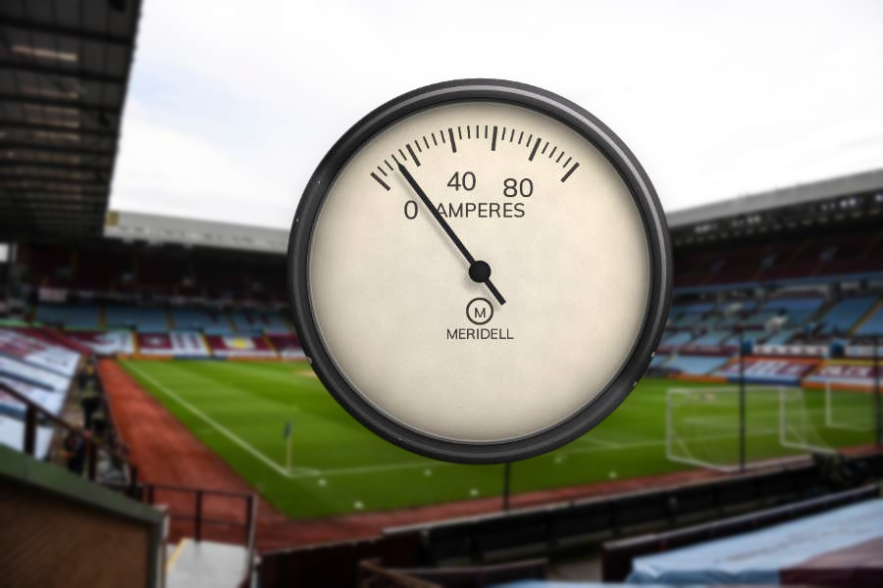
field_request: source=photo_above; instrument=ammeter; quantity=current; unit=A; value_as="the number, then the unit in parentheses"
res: 12 (A)
